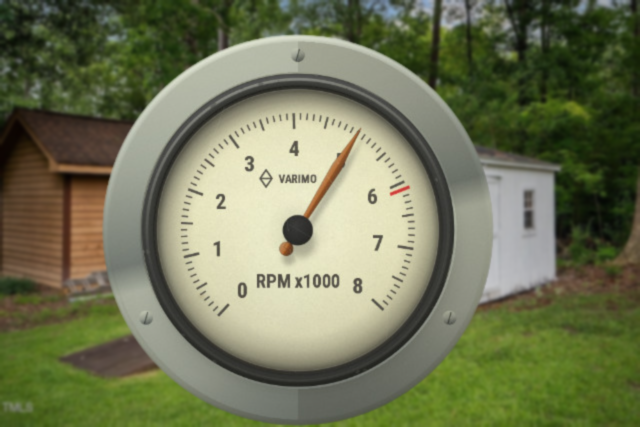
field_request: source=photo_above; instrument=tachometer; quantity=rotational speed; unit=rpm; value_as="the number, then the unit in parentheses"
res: 5000 (rpm)
